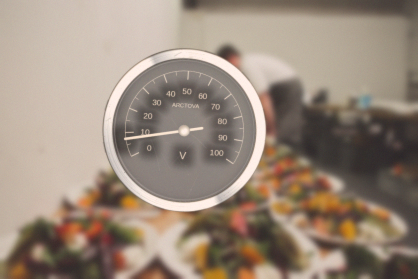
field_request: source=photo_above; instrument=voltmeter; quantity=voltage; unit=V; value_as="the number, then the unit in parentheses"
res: 7.5 (V)
